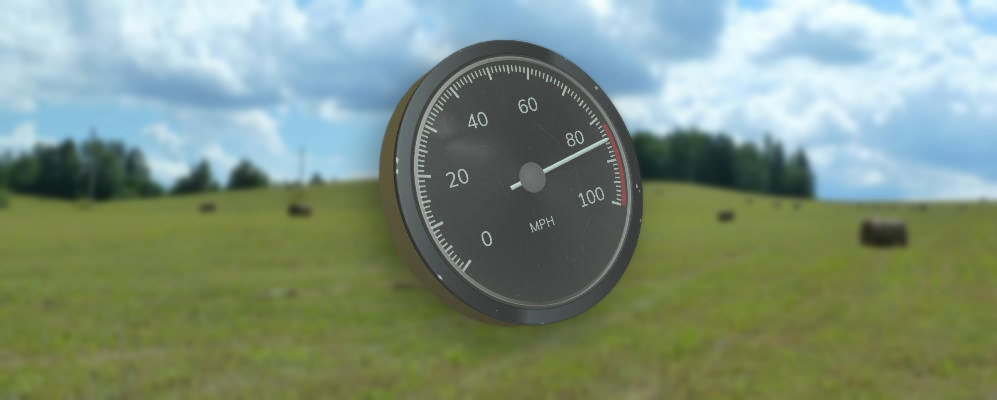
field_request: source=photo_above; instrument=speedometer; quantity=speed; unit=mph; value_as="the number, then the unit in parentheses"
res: 85 (mph)
